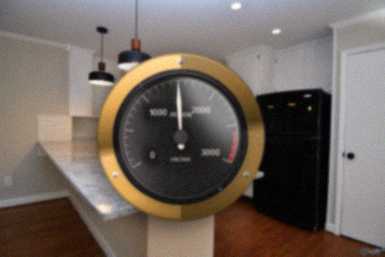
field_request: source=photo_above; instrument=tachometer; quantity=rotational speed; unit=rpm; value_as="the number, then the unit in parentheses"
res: 1500 (rpm)
